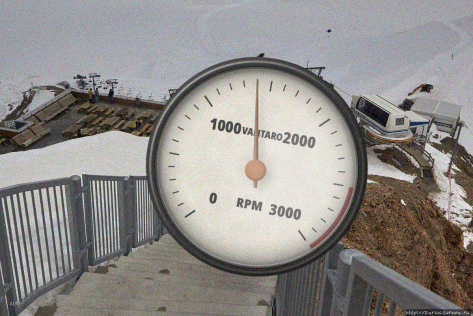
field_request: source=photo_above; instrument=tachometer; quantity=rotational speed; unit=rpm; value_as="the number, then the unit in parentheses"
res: 1400 (rpm)
